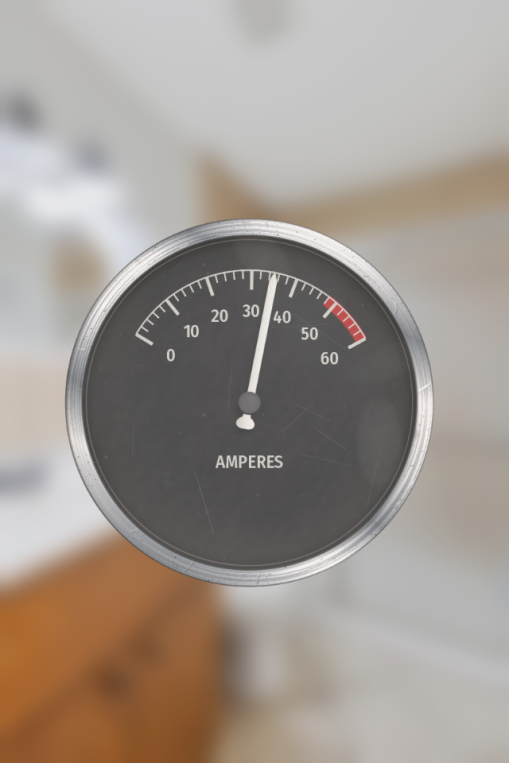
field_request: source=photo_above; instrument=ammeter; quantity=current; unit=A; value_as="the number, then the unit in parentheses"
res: 35 (A)
